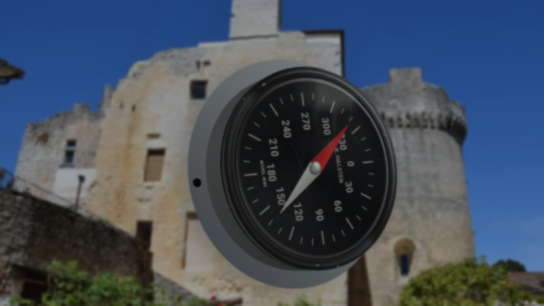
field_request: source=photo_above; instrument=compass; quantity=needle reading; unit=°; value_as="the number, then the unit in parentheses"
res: 320 (°)
